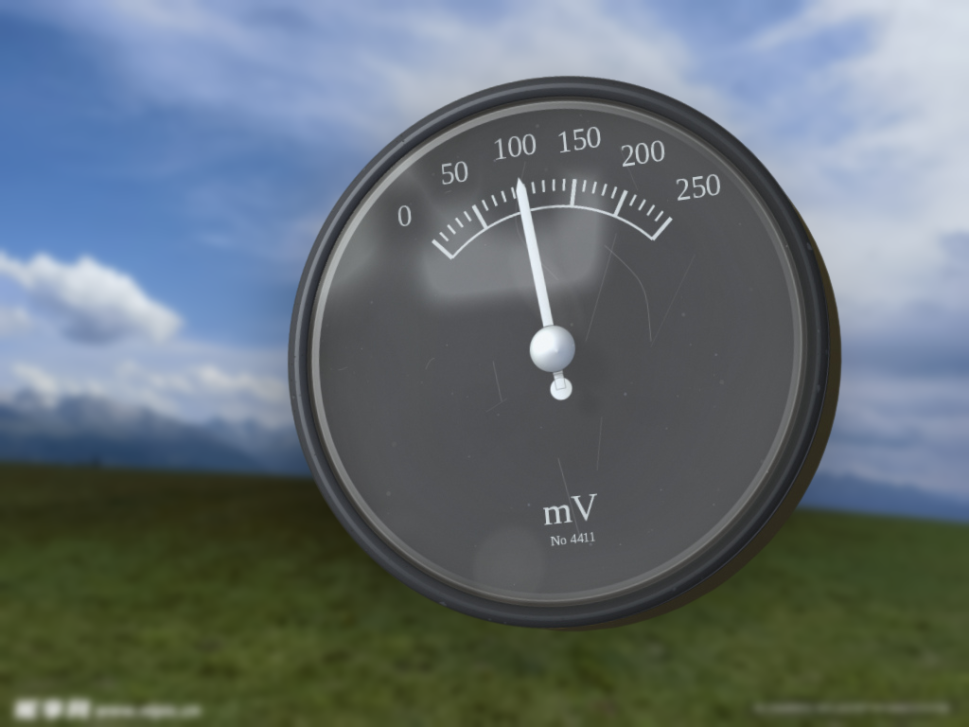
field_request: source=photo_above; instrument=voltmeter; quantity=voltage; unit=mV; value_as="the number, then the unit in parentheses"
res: 100 (mV)
